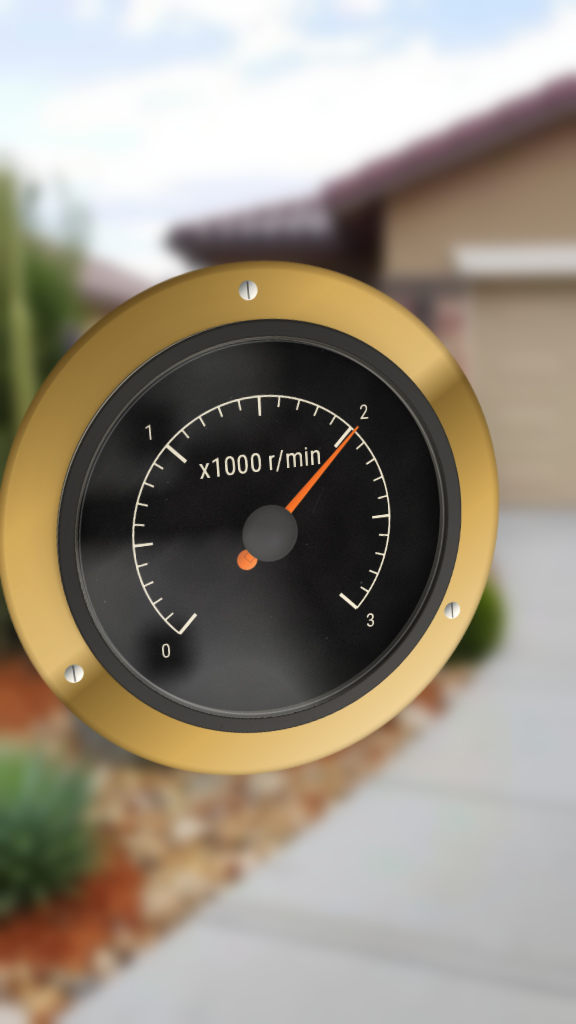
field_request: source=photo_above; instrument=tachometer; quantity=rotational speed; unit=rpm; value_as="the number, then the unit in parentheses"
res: 2000 (rpm)
